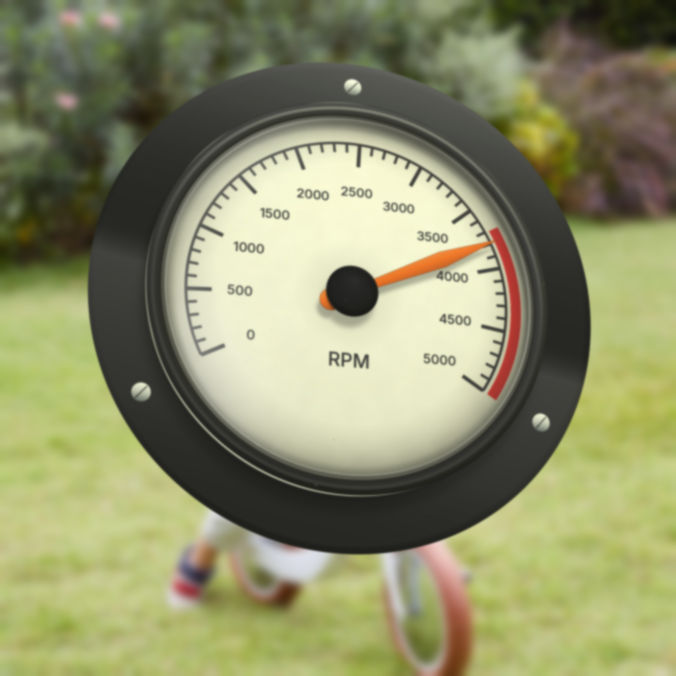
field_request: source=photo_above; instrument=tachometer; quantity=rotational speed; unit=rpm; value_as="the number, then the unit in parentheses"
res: 3800 (rpm)
